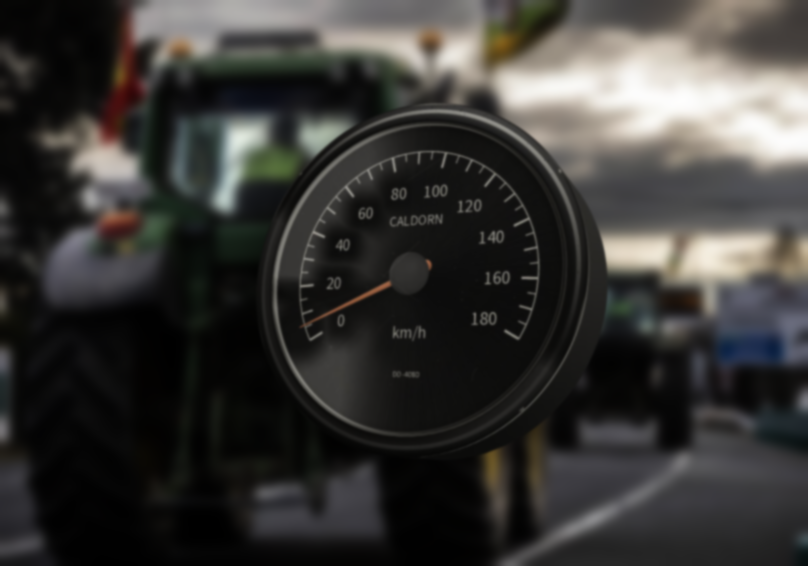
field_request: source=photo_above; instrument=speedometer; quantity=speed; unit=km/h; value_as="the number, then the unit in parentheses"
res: 5 (km/h)
